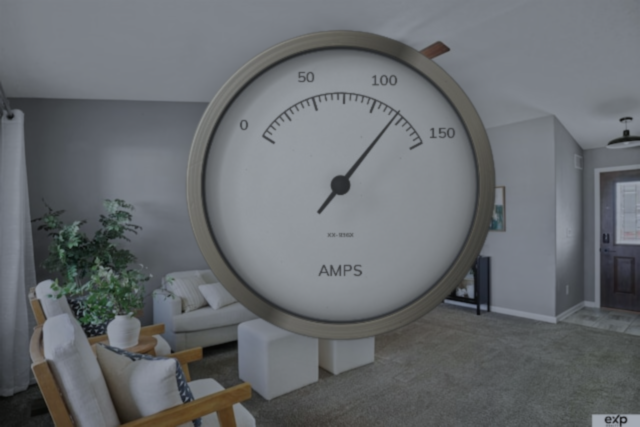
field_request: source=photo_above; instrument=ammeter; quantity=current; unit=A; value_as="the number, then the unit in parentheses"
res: 120 (A)
